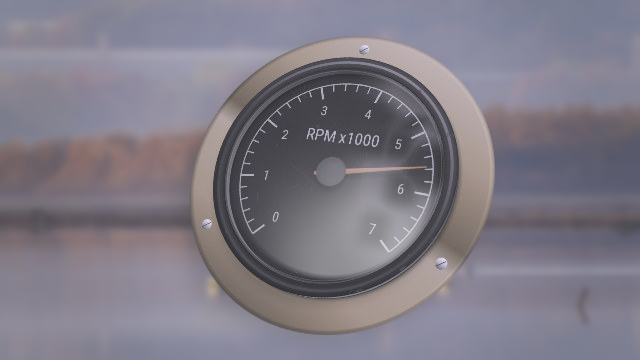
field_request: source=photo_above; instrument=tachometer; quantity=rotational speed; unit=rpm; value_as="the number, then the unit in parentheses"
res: 5600 (rpm)
